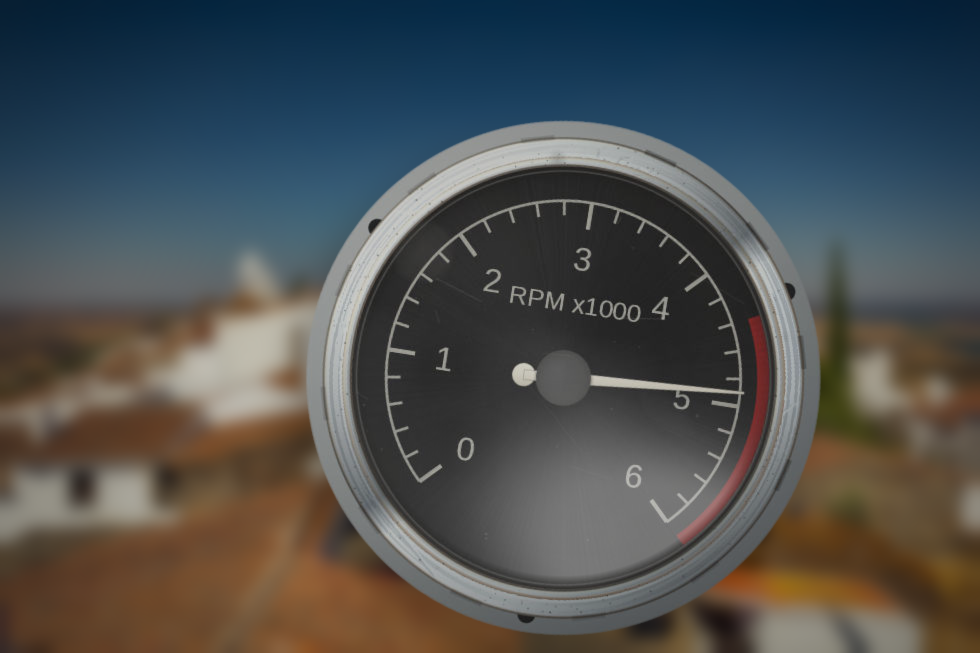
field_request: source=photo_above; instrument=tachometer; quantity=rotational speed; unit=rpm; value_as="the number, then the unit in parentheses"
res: 4900 (rpm)
